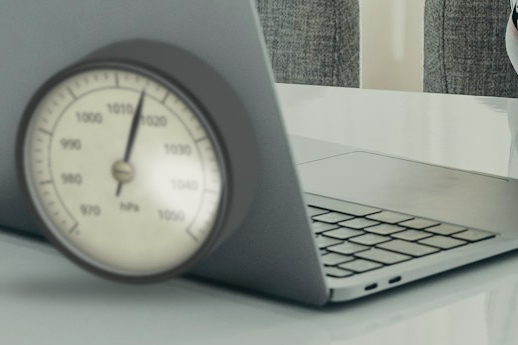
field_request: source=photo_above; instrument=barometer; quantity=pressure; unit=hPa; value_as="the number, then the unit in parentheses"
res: 1016 (hPa)
